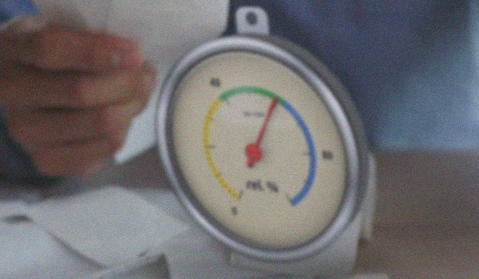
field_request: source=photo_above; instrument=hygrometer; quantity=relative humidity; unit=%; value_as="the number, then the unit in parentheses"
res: 60 (%)
